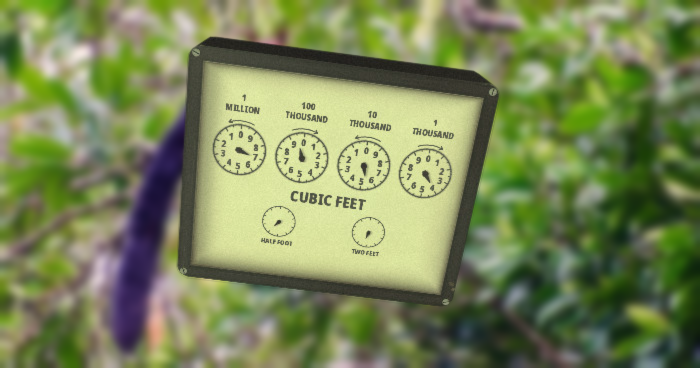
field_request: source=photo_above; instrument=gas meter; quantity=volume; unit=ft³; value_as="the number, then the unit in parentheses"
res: 695400 (ft³)
